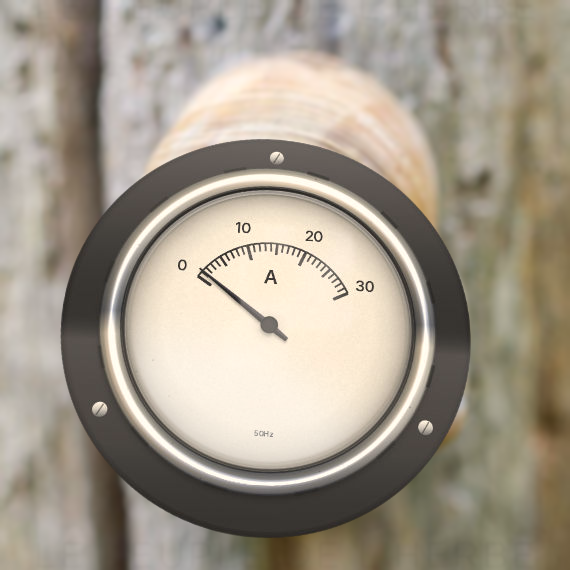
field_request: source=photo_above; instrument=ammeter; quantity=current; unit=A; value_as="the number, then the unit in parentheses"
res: 1 (A)
